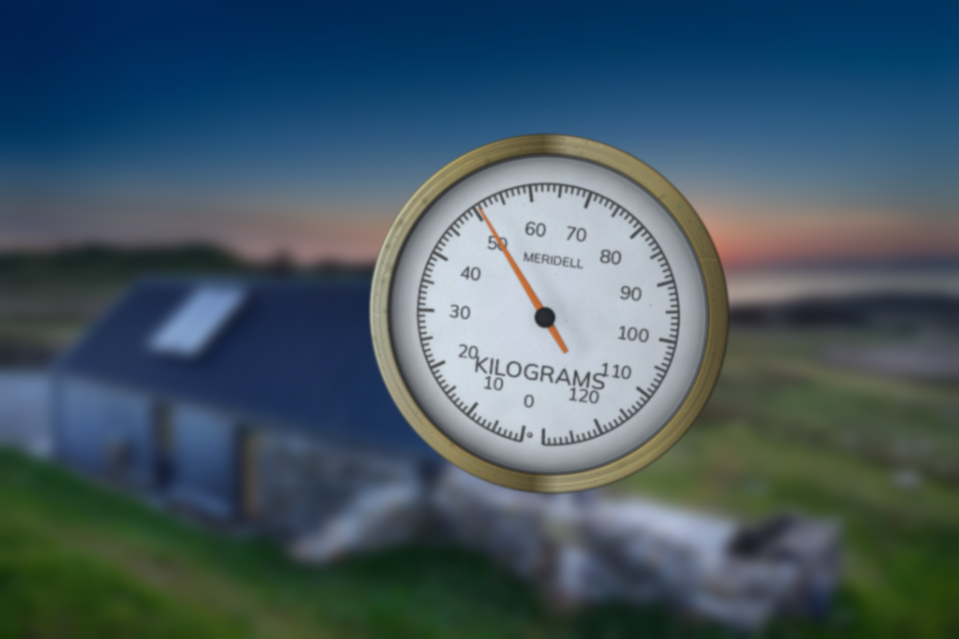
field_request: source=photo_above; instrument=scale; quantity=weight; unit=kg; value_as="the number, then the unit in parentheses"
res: 51 (kg)
